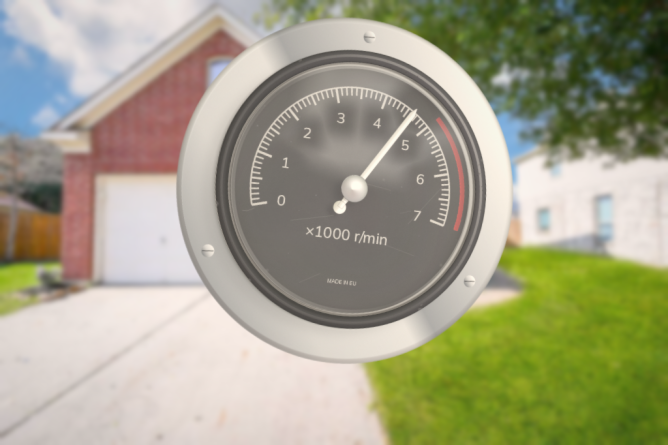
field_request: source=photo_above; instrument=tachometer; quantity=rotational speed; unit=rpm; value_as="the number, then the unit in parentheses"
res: 4600 (rpm)
